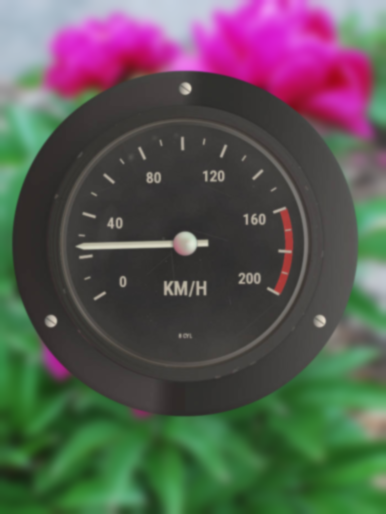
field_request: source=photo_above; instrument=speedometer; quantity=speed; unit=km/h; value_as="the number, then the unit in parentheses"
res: 25 (km/h)
